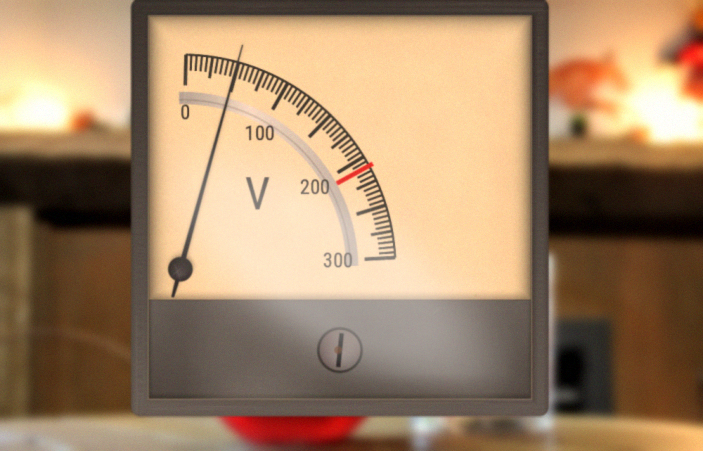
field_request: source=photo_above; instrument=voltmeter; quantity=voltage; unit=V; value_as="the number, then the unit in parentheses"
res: 50 (V)
